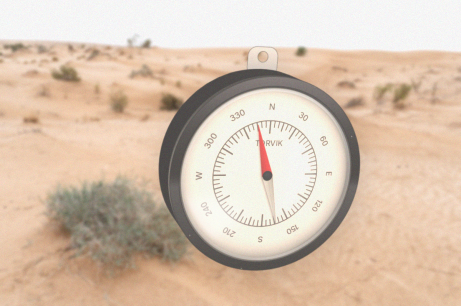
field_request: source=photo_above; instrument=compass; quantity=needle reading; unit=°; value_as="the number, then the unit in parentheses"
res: 345 (°)
